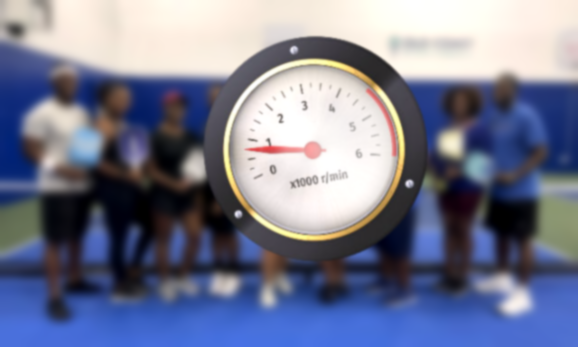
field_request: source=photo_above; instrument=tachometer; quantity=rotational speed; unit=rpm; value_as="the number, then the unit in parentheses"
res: 750 (rpm)
